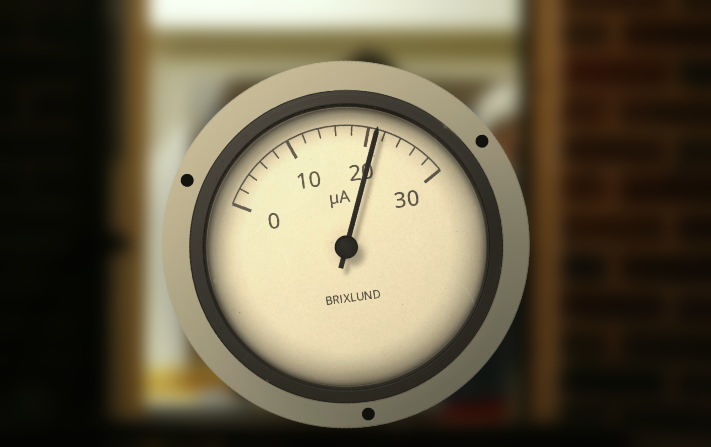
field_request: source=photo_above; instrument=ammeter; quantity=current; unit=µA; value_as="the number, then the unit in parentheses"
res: 21 (µA)
